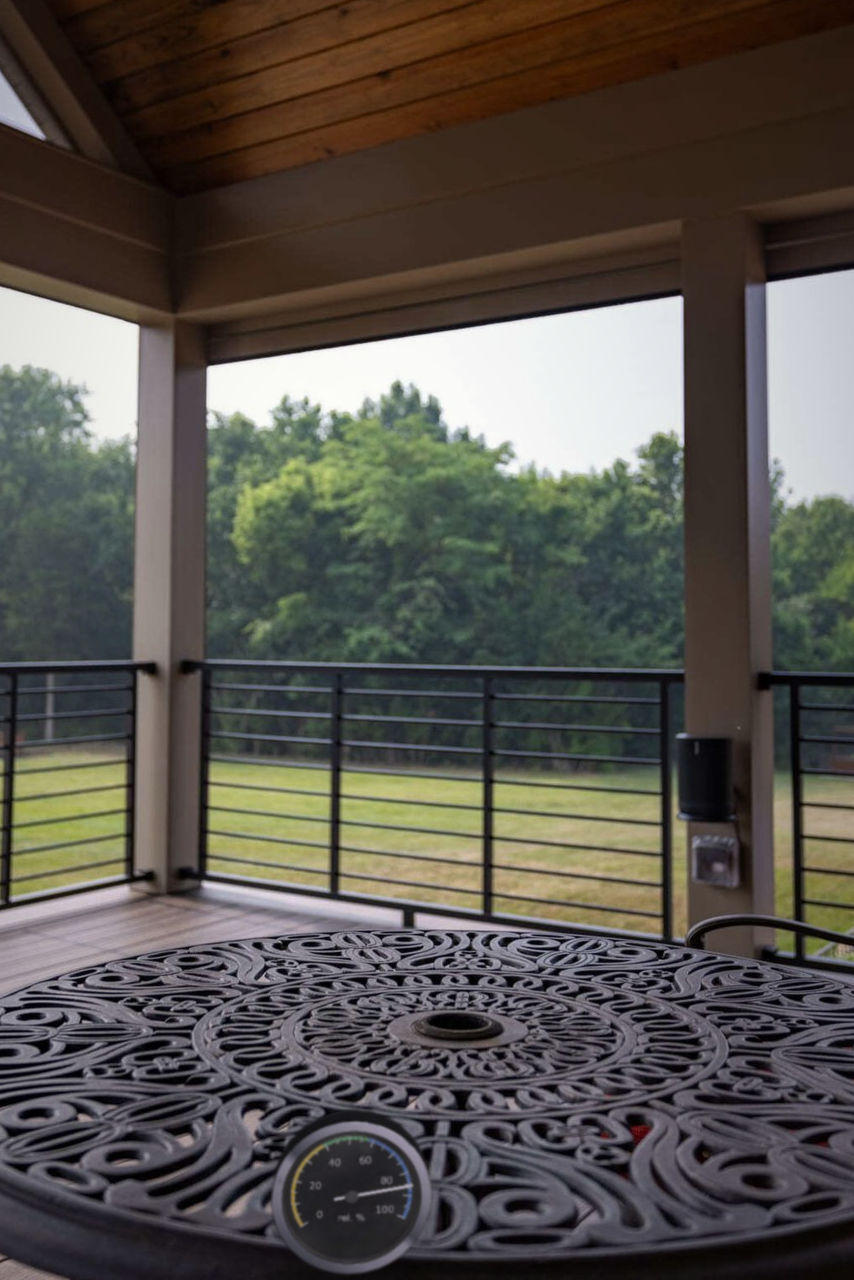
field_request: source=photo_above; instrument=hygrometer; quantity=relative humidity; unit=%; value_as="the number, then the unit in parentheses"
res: 85 (%)
